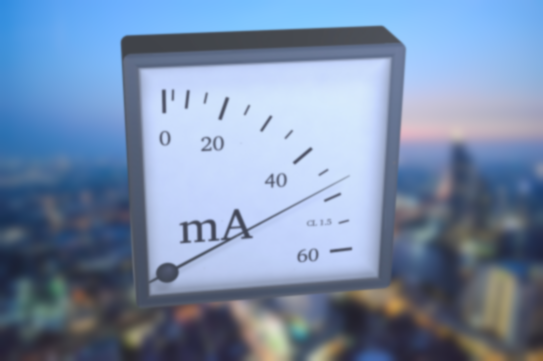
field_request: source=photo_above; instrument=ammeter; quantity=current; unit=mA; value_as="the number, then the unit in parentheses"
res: 47.5 (mA)
